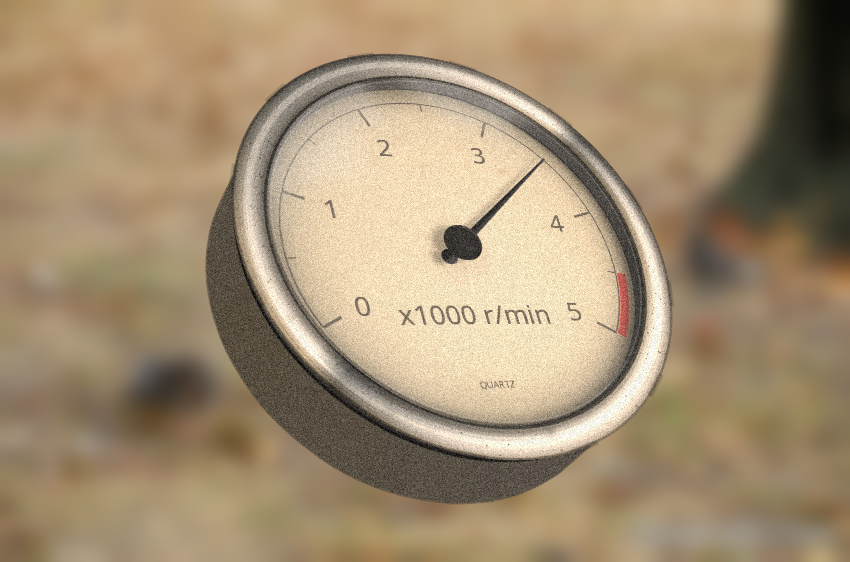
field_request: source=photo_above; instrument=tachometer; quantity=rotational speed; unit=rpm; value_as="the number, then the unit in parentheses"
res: 3500 (rpm)
